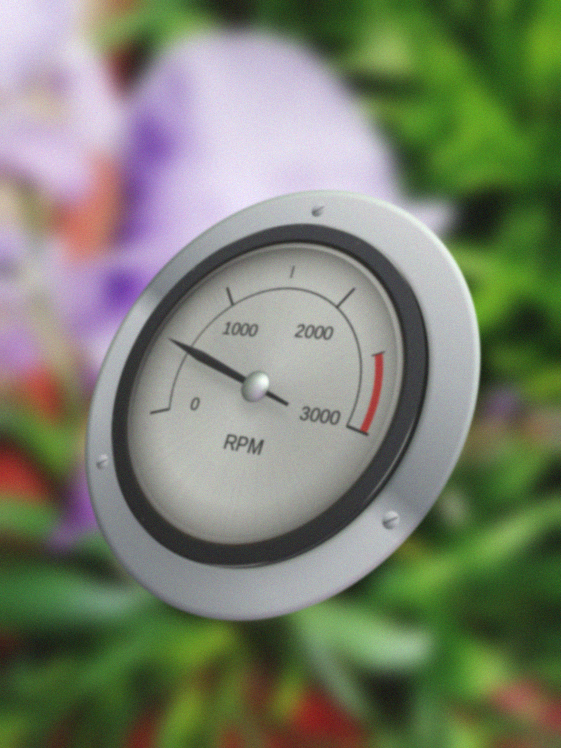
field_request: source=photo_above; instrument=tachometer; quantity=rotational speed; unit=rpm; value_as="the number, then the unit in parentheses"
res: 500 (rpm)
